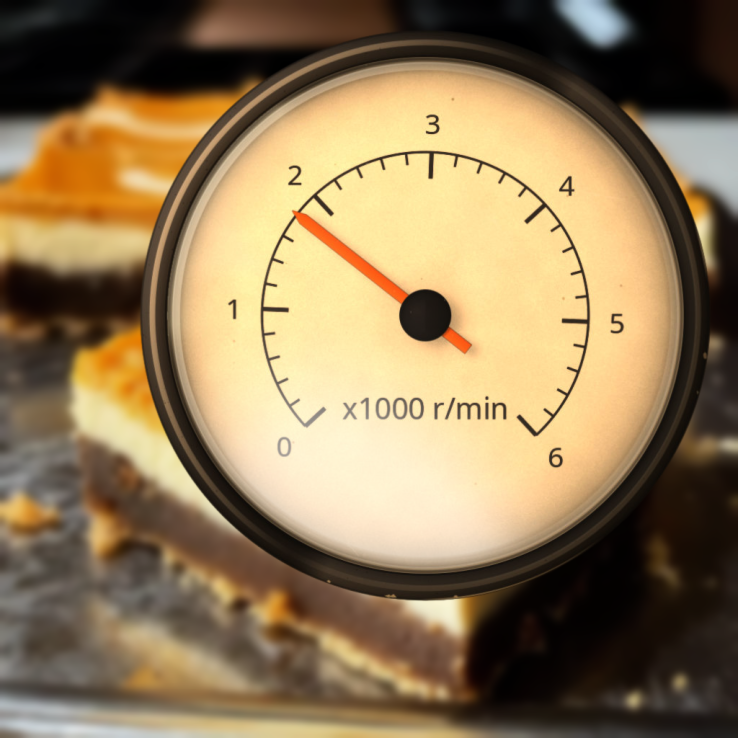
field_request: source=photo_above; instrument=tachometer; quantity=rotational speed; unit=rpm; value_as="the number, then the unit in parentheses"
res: 1800 (rpm)
